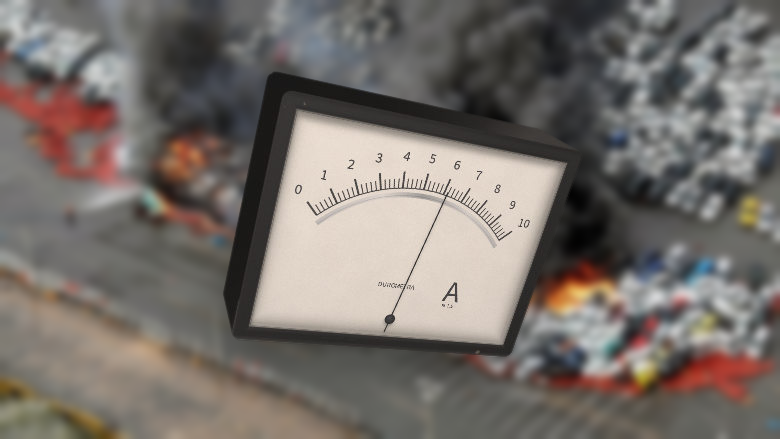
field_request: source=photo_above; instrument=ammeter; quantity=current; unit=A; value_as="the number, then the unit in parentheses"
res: 6 (A)
